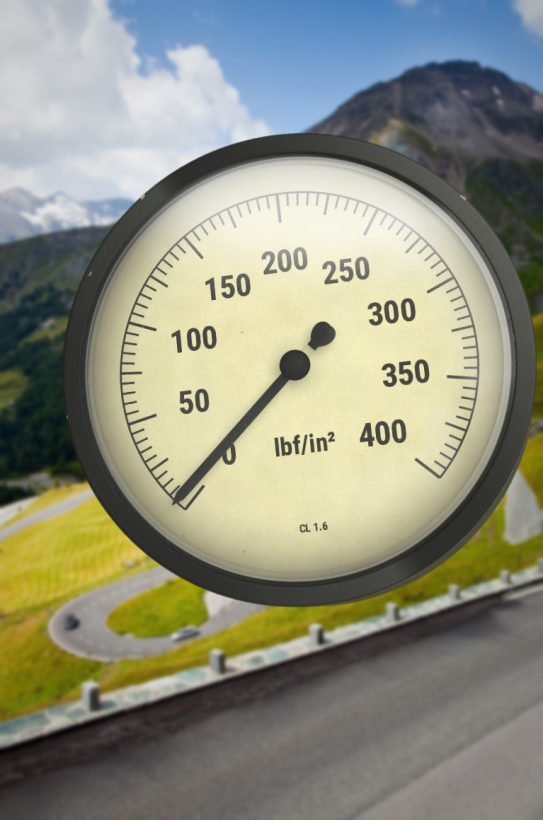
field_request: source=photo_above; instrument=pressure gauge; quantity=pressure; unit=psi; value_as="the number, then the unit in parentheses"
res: 5 (psi)
